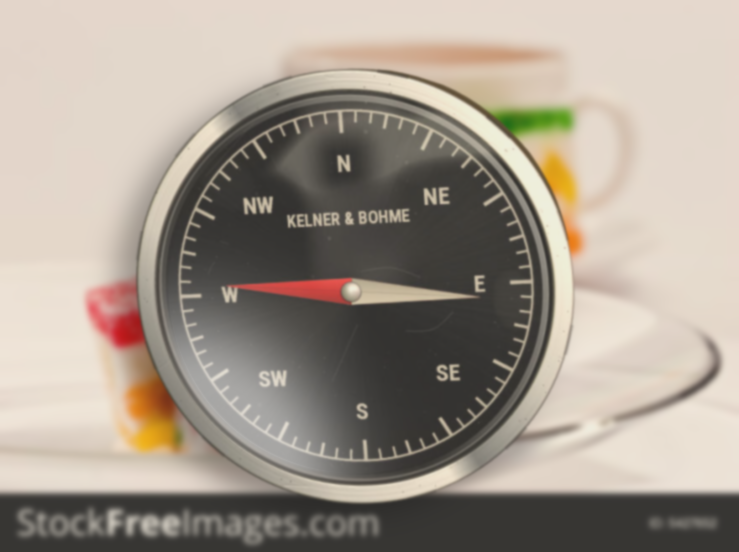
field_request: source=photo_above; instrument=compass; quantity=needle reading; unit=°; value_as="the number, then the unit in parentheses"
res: 275 (°)
